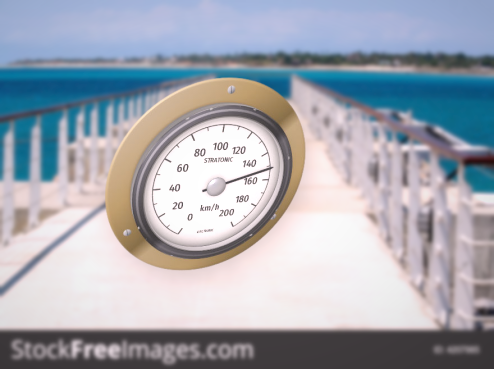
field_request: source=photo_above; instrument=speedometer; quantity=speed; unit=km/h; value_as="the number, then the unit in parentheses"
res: 150 (km/h)
